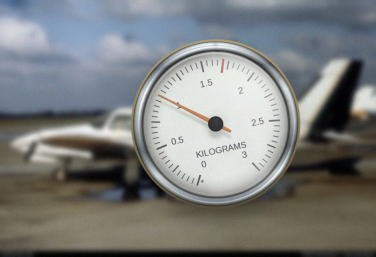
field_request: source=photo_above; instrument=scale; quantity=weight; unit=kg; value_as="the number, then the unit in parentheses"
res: 1 (kg)
